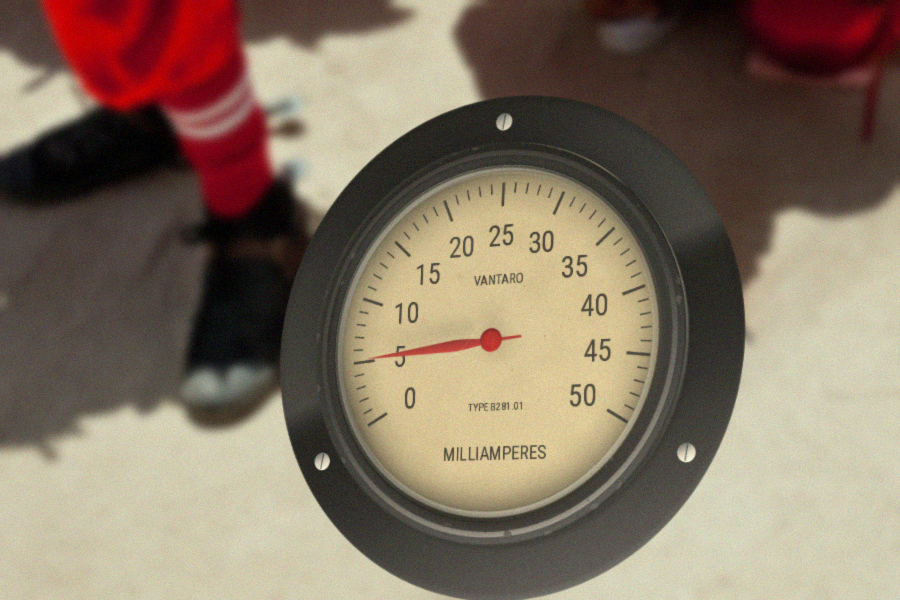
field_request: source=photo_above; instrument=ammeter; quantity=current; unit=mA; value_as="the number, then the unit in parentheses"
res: 5 (mA)
